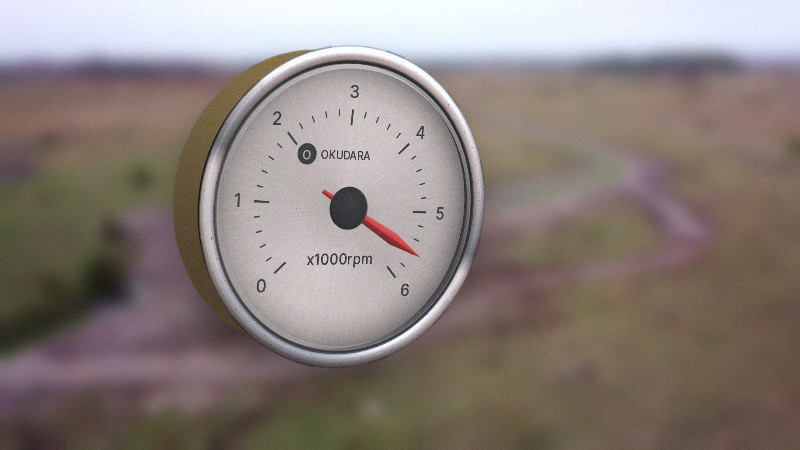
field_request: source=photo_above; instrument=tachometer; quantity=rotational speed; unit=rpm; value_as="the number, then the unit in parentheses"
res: 5600 (rpm)
